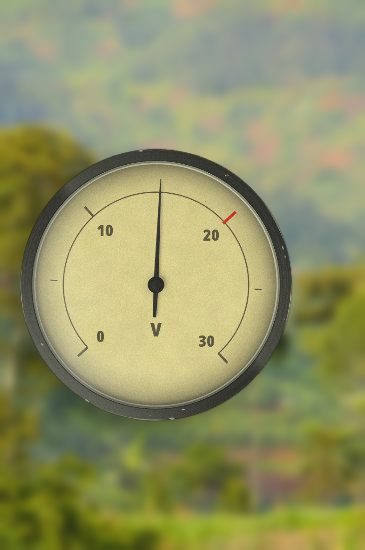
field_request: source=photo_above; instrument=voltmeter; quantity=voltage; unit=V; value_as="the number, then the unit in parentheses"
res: 15 (V)
